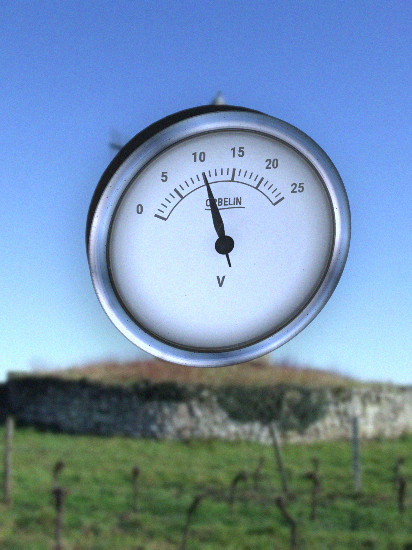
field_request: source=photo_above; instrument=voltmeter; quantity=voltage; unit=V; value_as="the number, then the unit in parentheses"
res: 10 (V)
